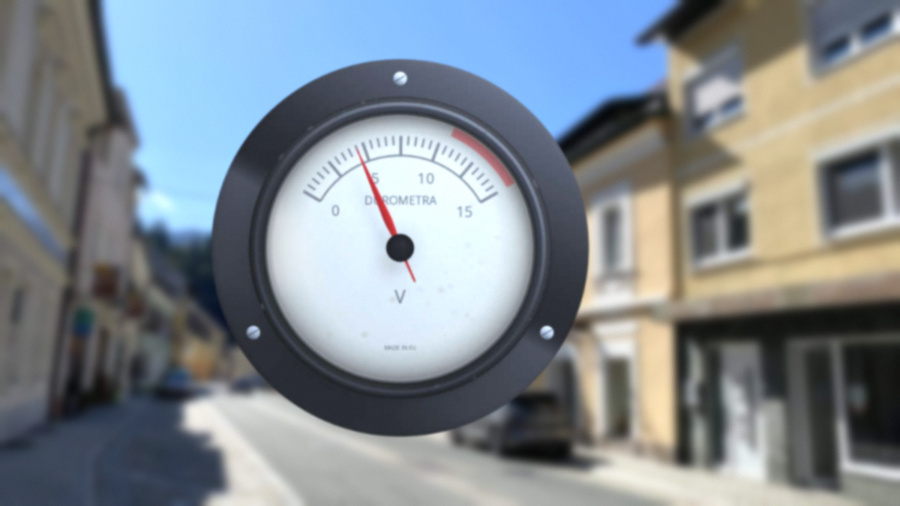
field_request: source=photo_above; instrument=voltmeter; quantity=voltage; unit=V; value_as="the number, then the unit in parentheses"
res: 4.5 (V)
